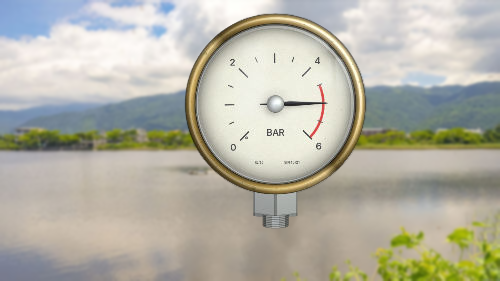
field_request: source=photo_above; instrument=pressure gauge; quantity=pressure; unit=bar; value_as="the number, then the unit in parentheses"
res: 5 (bar)
